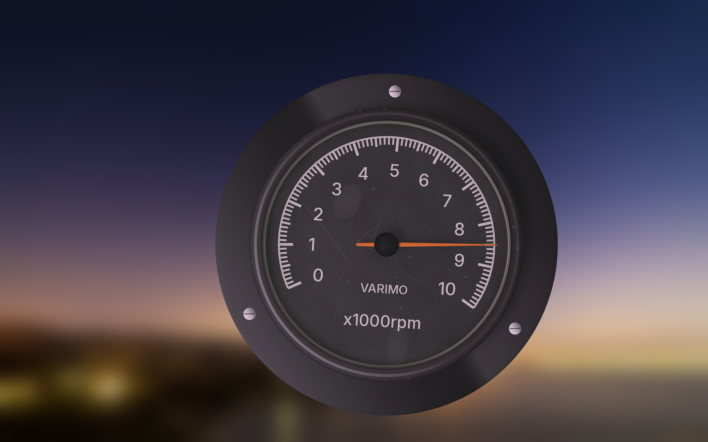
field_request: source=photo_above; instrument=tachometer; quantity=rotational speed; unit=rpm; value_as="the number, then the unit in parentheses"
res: 8500 (rpm)
